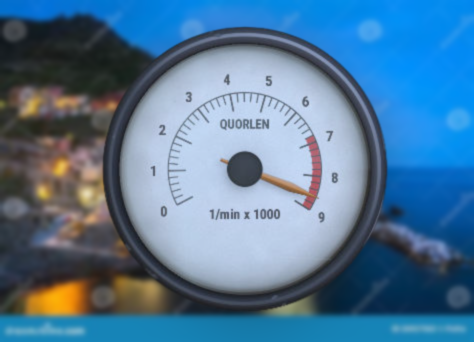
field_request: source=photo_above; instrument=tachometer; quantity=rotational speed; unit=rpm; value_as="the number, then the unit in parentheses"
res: 8600 (rpm)
